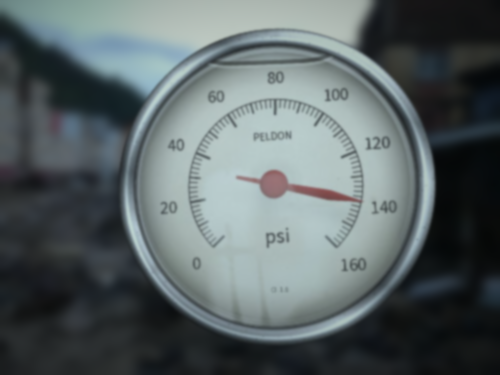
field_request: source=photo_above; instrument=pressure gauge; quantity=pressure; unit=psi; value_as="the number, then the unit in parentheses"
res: 140 (psi)
